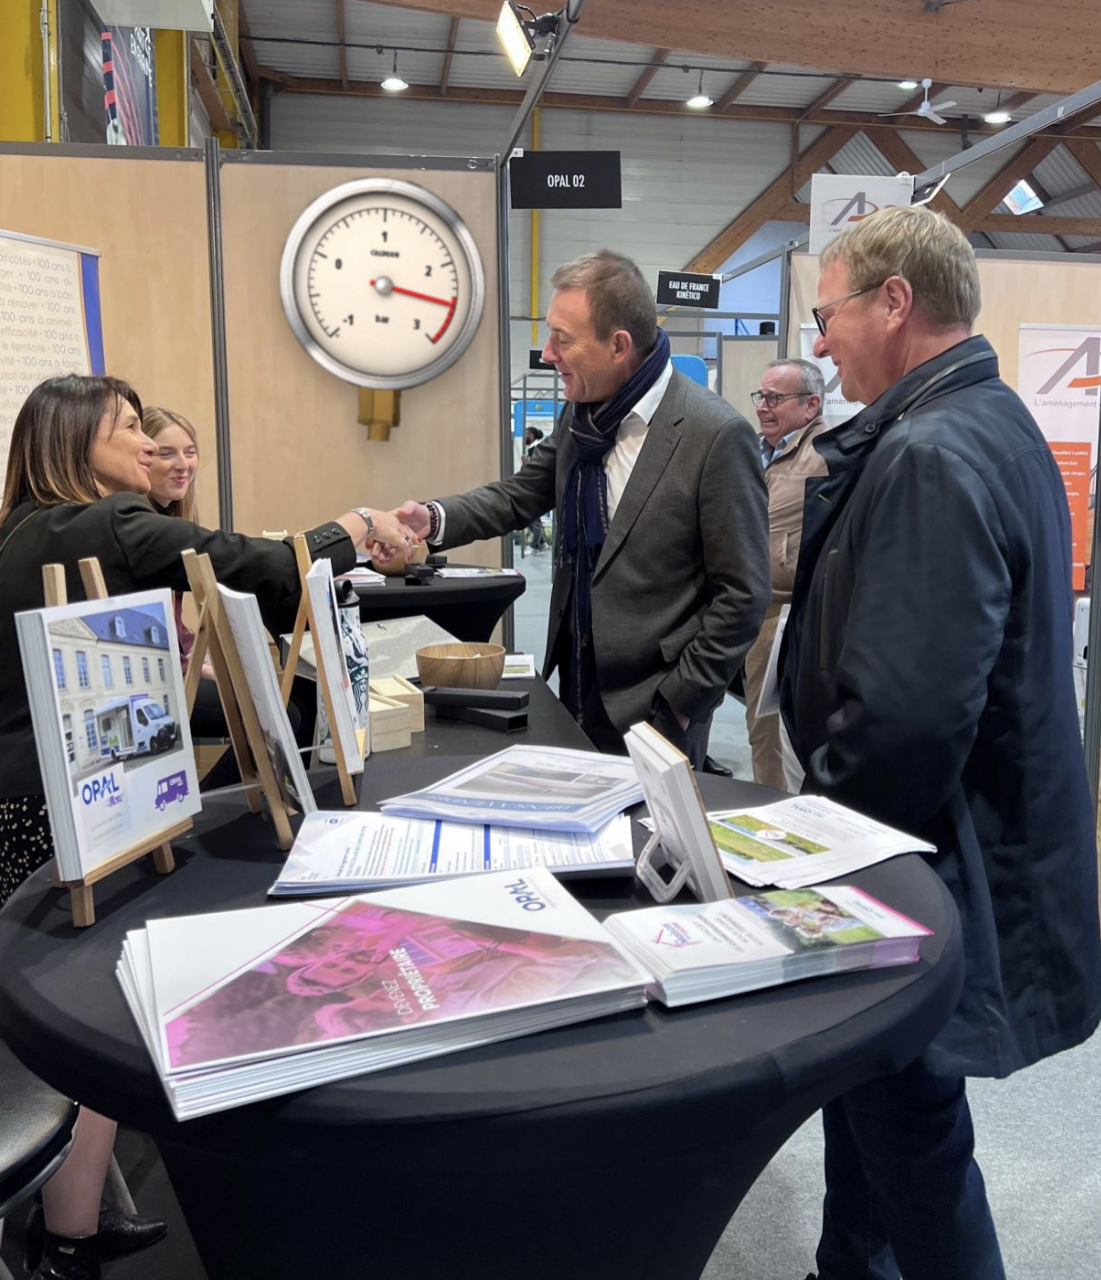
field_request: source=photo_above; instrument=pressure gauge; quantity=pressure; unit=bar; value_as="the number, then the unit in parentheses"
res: 2.5 (bar)
